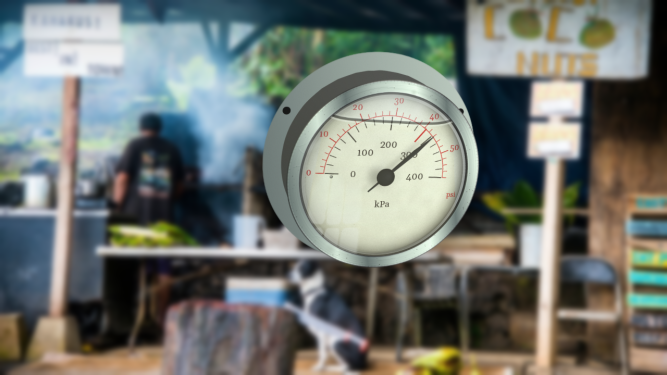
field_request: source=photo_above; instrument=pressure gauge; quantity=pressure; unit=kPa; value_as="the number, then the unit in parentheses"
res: 300 (kPa)
